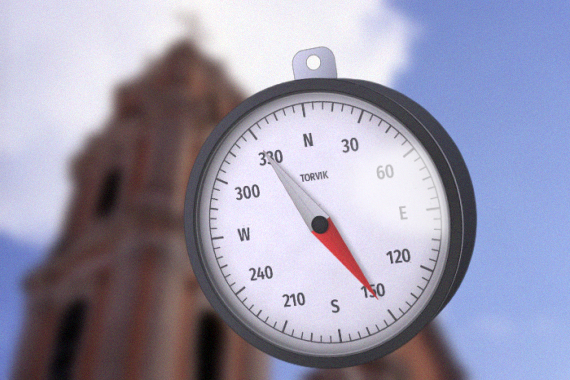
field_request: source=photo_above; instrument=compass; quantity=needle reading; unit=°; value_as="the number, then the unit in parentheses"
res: 150 (°)
